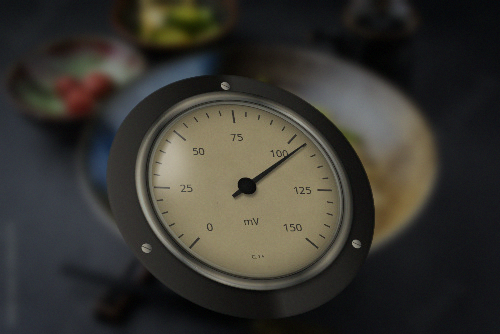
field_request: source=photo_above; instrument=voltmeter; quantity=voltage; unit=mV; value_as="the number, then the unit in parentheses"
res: 105 (mV)
